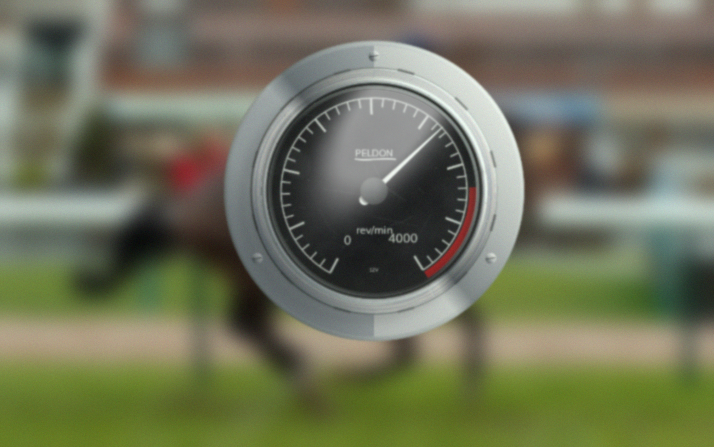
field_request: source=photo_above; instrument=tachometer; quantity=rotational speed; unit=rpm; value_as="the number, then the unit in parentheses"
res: 2650 (rpm)
